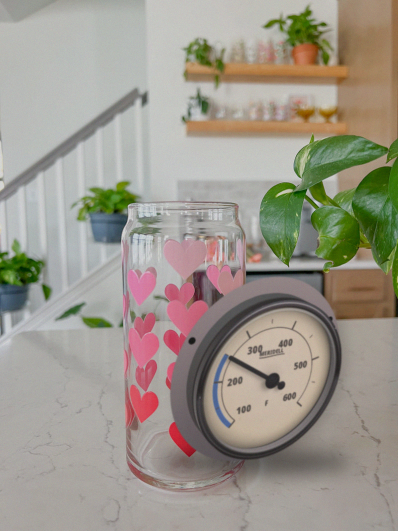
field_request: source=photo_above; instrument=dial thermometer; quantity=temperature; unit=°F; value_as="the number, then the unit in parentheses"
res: 250 (°F)
